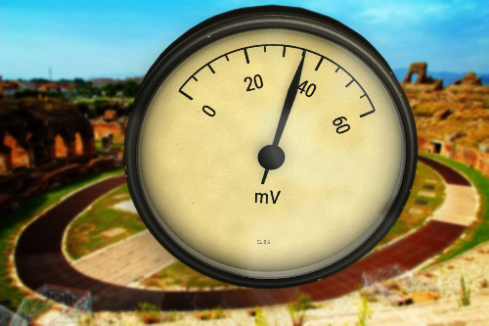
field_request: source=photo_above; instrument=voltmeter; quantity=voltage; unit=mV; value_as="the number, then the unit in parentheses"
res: 35 (mV)
